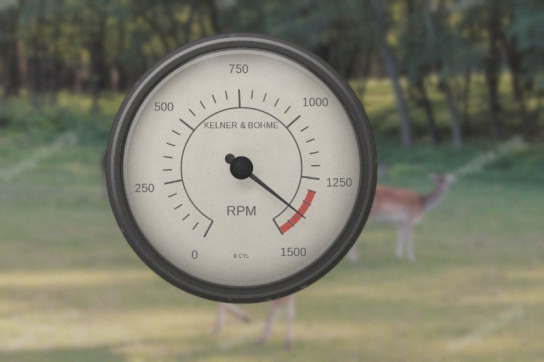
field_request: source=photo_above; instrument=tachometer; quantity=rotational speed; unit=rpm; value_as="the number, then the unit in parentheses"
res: 1400 (rpm)
